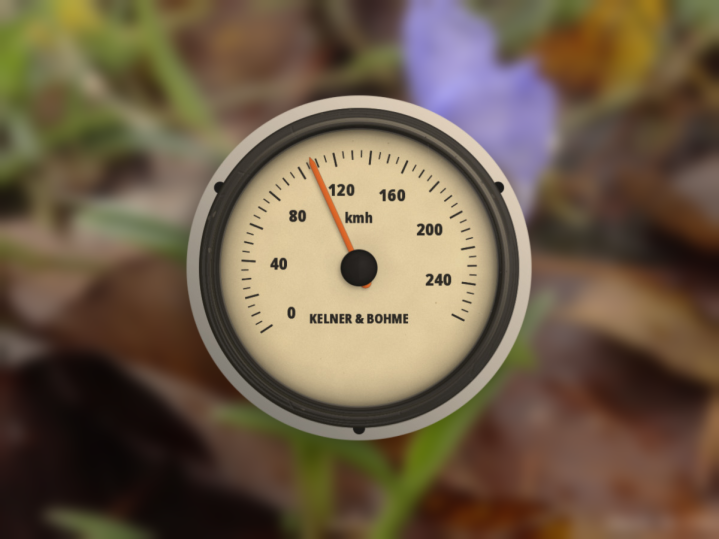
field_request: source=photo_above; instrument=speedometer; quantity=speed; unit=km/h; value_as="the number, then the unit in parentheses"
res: 107.5 (km/h)
